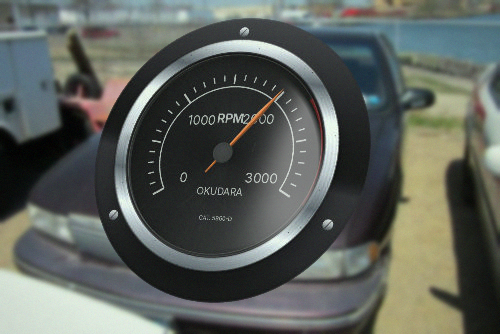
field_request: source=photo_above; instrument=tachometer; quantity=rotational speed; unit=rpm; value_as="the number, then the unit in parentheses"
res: 2000 (rpm)
